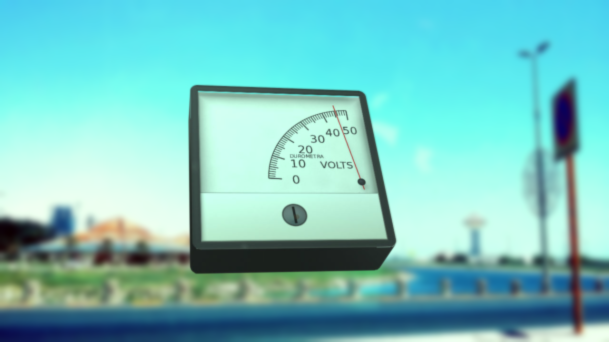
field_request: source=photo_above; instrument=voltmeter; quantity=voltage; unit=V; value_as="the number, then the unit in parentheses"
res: 45 (V)
